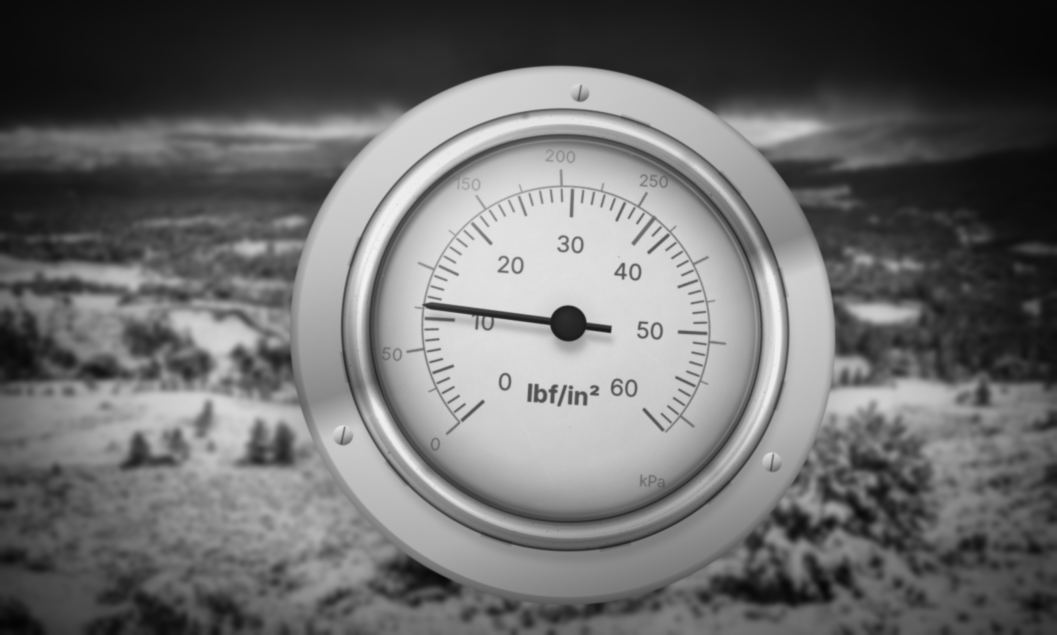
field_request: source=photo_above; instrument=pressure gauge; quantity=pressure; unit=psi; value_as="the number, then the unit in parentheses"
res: 11 (psi)
